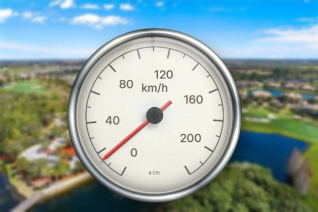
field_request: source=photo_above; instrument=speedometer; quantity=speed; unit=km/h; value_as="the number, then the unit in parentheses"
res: 15 (km/h)
